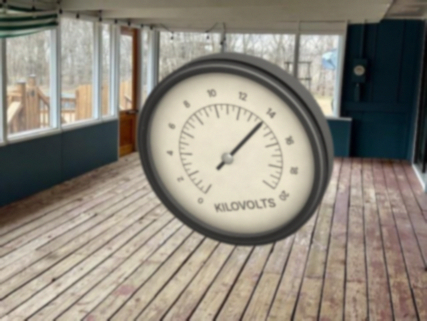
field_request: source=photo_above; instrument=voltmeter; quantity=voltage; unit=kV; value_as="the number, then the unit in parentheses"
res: 14 (kV)
